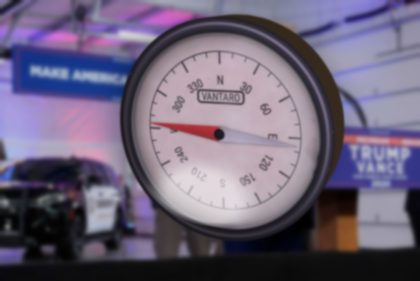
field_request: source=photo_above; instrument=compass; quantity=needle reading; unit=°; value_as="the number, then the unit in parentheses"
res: 275 (°)
